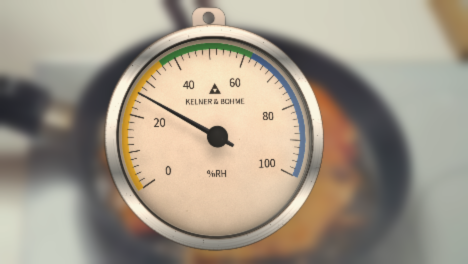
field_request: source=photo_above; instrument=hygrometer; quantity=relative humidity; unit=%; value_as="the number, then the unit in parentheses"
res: 26 (%)
